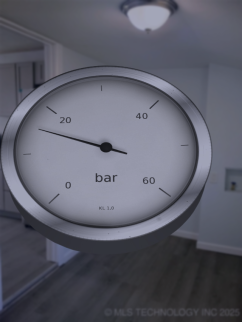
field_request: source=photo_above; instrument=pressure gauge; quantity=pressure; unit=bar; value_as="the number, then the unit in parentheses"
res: 15 (bar)
